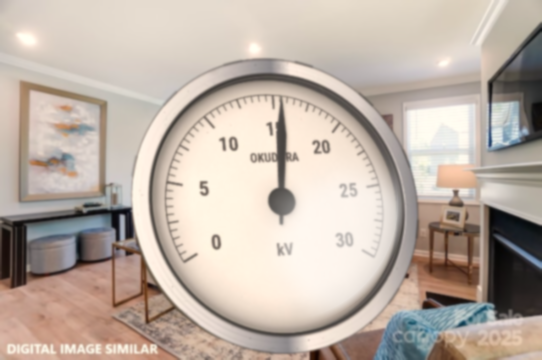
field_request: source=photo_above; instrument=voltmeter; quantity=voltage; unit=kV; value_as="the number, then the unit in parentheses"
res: 15.5 (kV)
